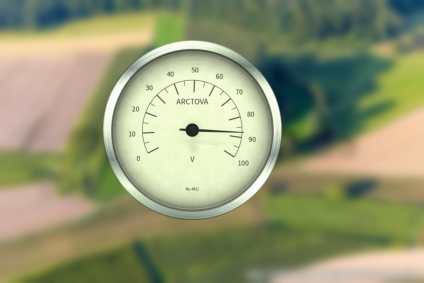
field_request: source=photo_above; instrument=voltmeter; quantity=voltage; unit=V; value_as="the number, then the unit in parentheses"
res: 87.5 (V)
